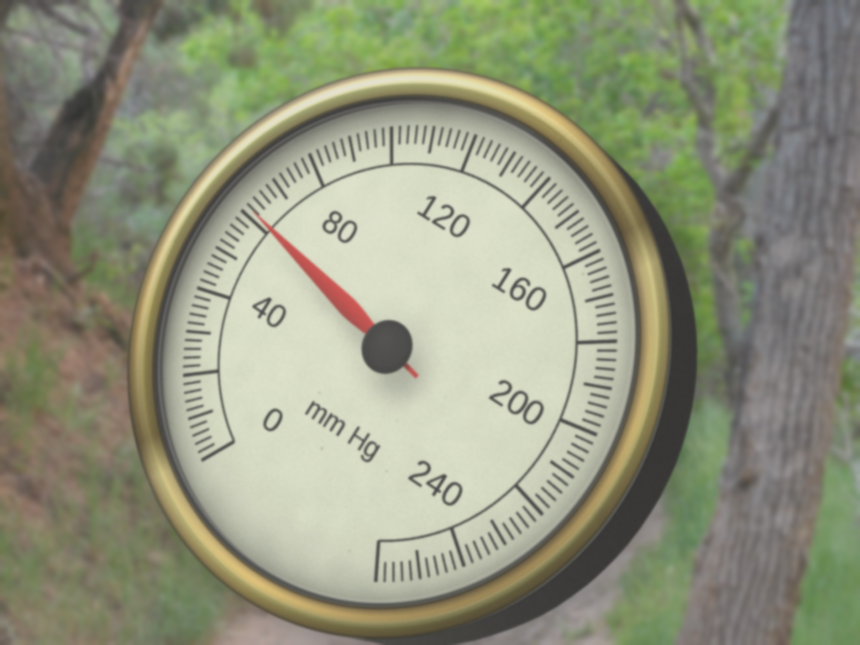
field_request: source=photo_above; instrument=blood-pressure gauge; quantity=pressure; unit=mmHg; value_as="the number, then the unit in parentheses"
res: 62 (mmHg)
